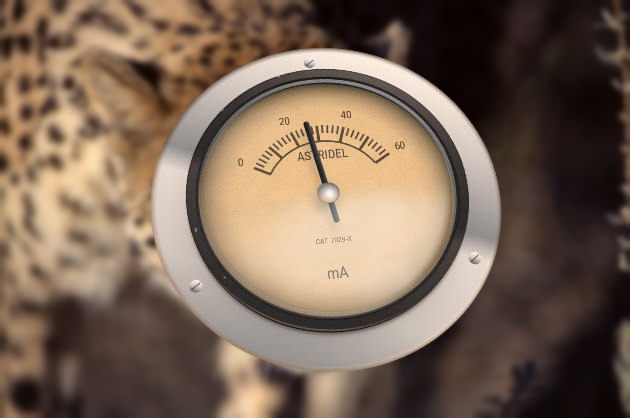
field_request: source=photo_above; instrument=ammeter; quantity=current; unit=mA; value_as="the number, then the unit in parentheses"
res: 26 (mA)
